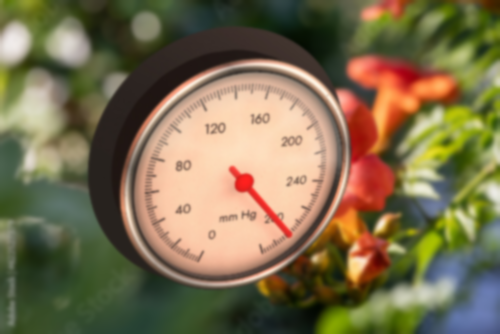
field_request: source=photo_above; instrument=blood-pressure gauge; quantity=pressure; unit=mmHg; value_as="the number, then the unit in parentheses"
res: 280 (mmHg)
